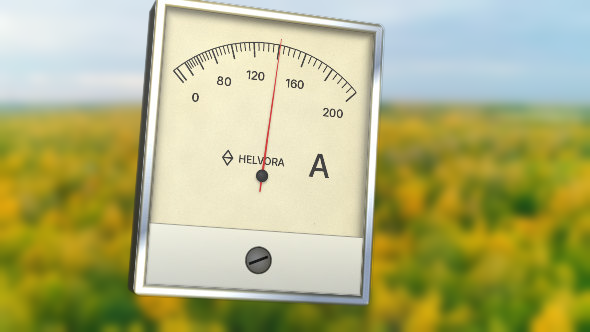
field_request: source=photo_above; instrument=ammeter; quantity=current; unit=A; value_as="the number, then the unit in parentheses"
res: 140 (A)
